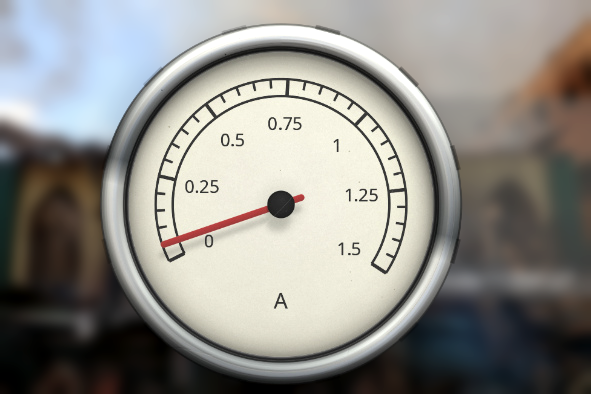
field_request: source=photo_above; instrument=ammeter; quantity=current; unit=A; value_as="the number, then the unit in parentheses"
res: 0.05 (A)
